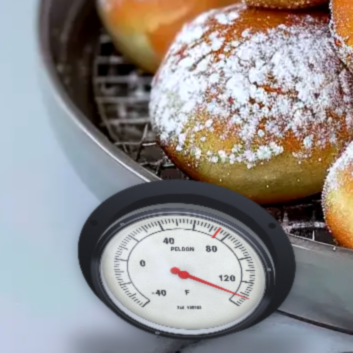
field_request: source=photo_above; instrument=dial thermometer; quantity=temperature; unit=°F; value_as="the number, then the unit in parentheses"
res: 130 (°F)
